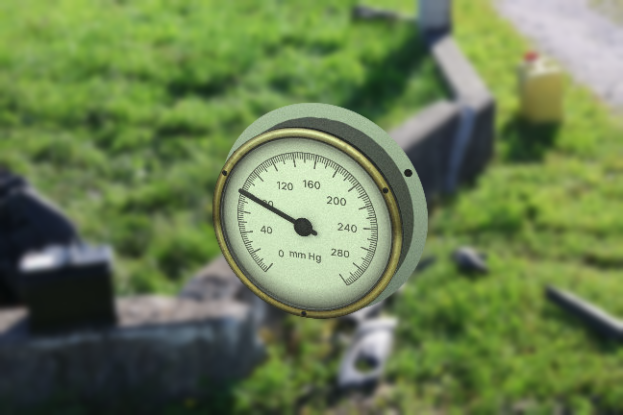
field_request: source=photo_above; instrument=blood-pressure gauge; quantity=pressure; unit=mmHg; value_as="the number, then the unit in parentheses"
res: 80 (mmHg)
